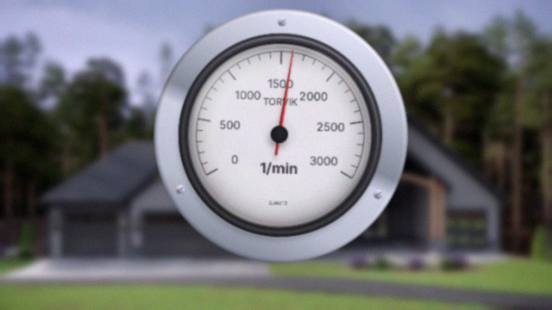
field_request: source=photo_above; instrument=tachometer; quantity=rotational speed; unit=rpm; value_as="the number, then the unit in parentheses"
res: 1600 (rpm)
